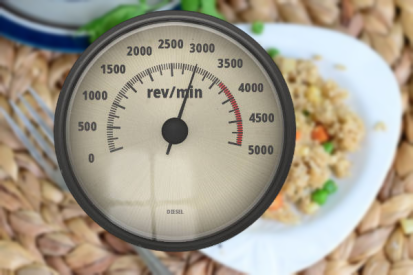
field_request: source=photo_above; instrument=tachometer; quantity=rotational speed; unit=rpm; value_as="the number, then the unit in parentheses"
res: 3000 (rpm)
